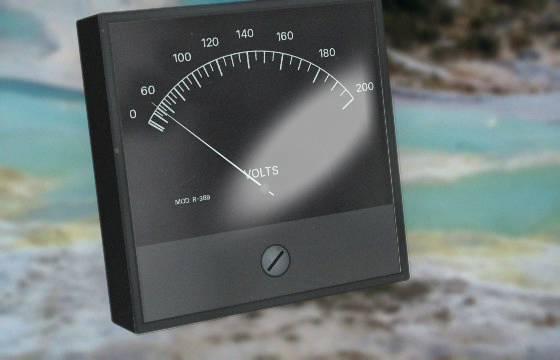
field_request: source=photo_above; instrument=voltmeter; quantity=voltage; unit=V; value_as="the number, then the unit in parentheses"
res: 50 (V)
